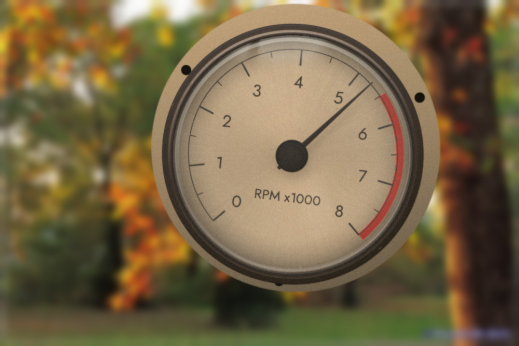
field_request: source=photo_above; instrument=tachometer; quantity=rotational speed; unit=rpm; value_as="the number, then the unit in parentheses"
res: 5250 (rpm)
